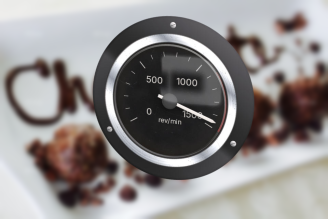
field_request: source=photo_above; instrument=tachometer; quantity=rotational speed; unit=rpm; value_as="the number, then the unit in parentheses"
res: 1450 (rpm)
